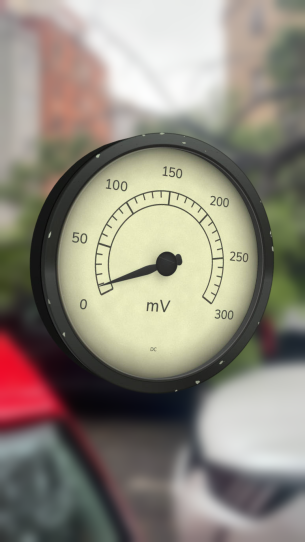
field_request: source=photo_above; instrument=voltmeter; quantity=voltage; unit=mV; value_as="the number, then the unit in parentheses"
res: 10 (mV)
